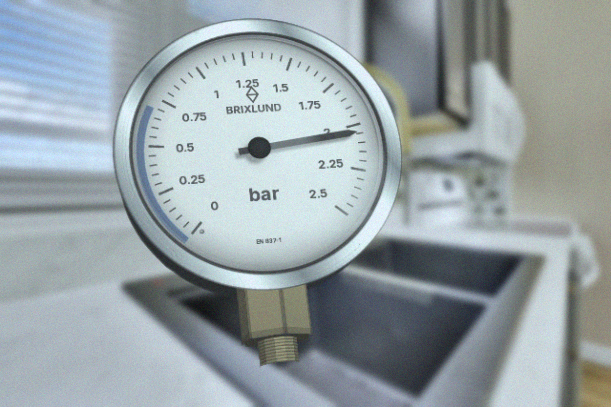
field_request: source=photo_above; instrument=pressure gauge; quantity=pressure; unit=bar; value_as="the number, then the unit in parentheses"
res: 2.05 (bar)
